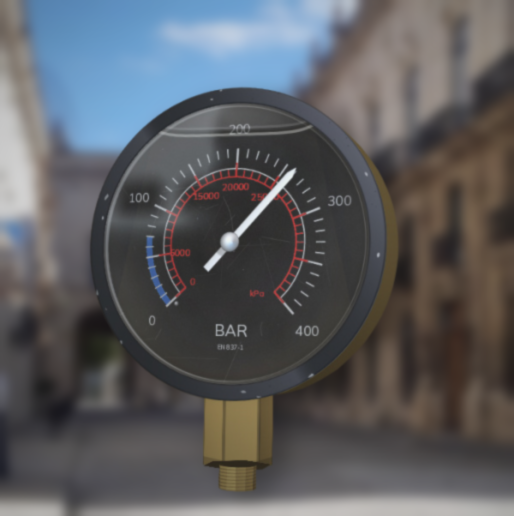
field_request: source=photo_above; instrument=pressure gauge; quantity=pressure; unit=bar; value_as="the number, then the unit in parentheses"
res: 260 (bar)
